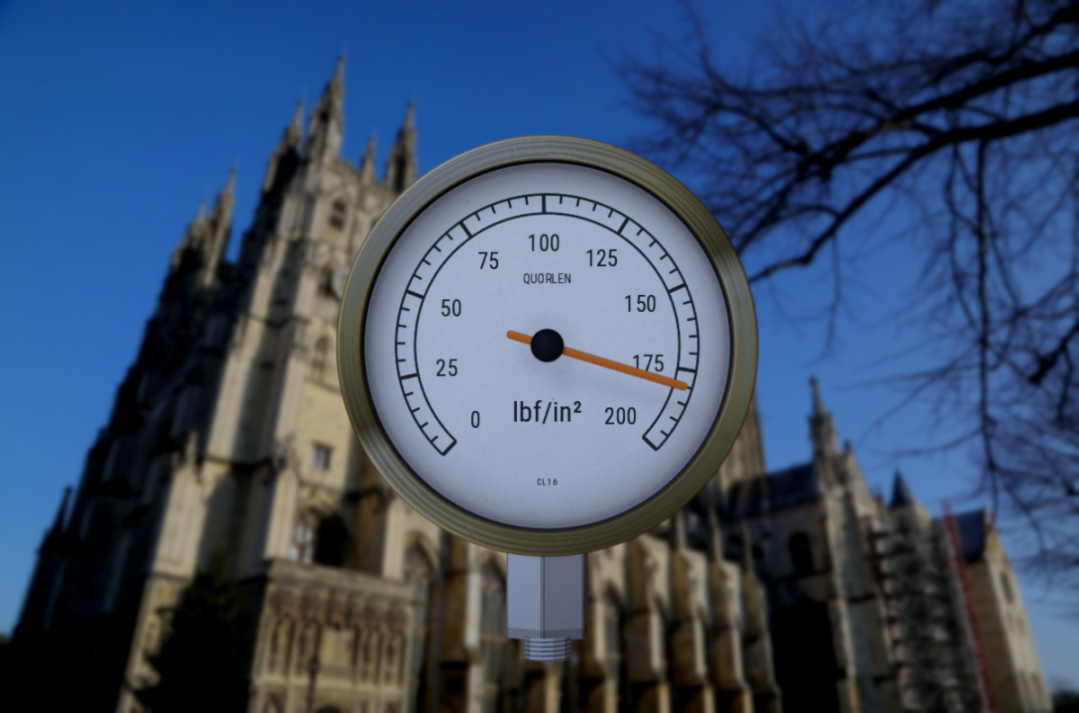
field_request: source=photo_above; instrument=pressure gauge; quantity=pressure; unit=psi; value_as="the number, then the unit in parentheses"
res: 180 (psi)
